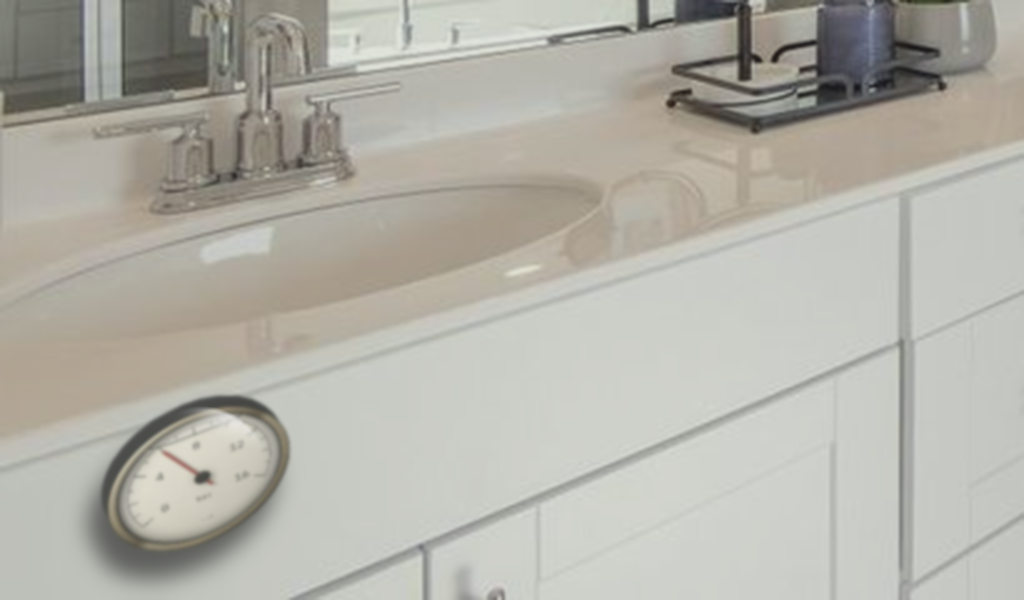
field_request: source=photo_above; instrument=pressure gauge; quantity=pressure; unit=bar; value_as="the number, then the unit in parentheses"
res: 6 (bar)
